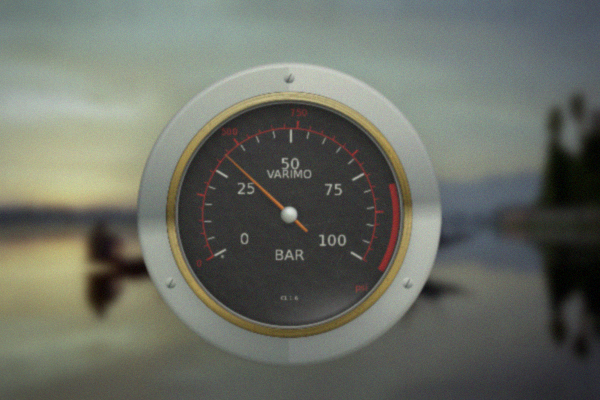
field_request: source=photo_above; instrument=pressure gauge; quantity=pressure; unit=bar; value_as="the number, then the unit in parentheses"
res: 30 (bar)
